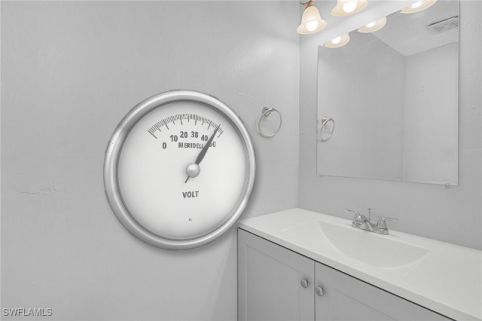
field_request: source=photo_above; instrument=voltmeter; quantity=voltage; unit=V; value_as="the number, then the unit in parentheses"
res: 45 (V)
